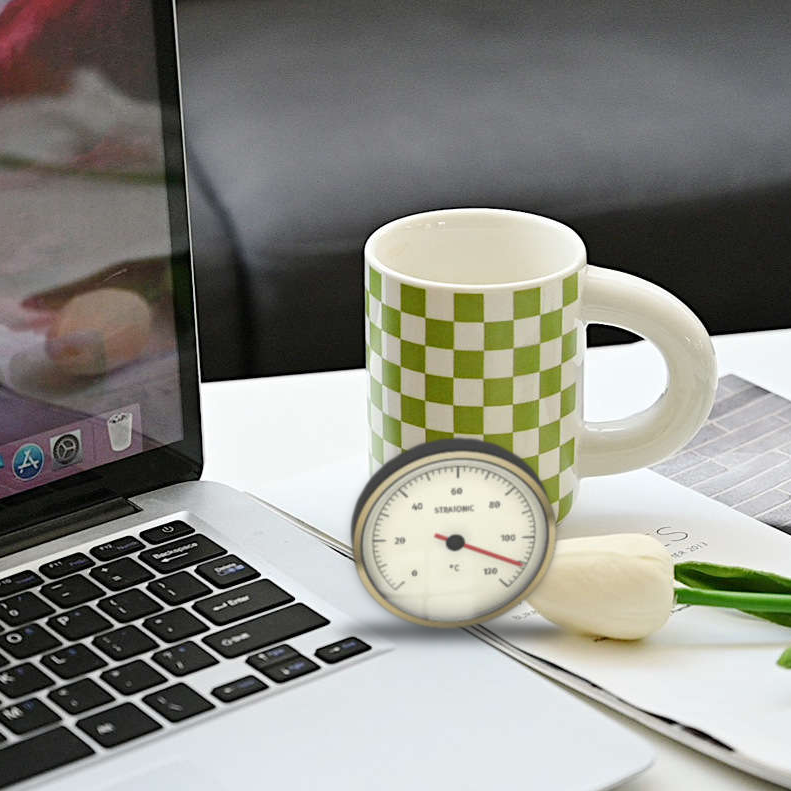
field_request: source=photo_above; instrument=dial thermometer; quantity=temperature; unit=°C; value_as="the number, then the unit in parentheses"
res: 110 (°C)
